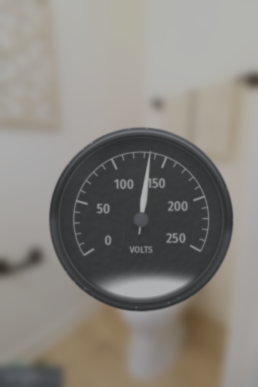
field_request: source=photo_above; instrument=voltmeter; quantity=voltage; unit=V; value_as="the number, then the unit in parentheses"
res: 135 (V)
